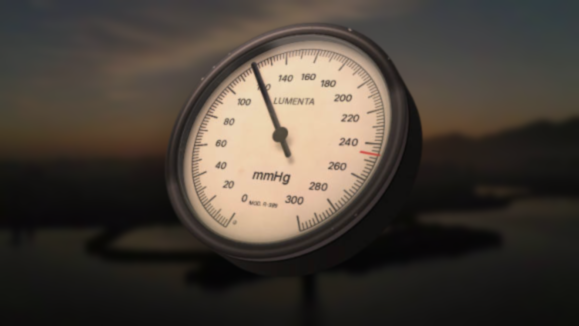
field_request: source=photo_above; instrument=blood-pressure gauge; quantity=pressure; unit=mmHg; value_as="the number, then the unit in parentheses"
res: 120 (mmHg)
